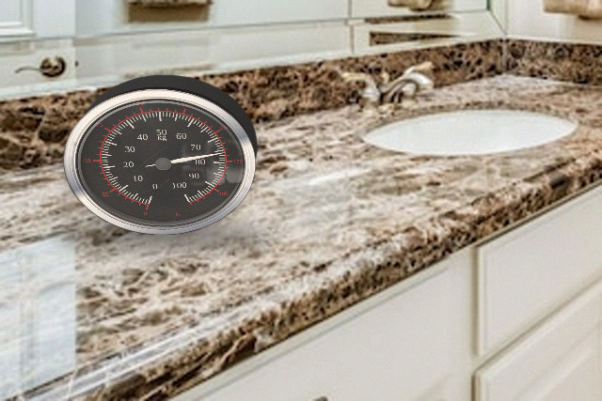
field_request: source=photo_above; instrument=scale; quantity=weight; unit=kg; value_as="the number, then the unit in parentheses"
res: 75 (kg)
